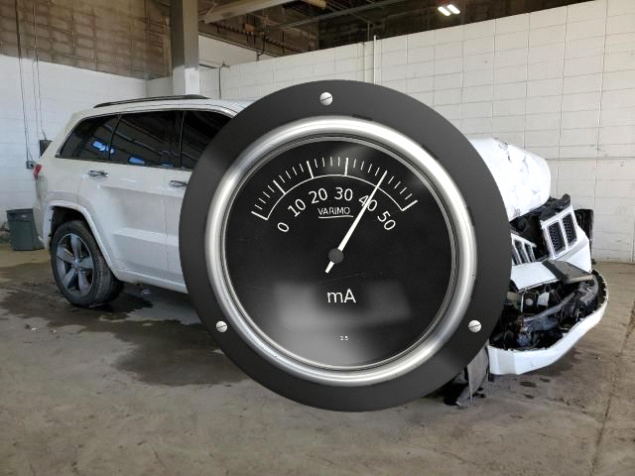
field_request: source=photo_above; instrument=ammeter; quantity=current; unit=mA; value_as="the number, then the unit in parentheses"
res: 40 (mA)
